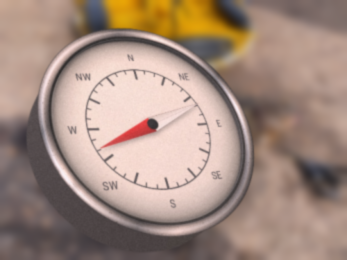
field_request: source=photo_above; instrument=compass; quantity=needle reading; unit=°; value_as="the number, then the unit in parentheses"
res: 250 (°)
